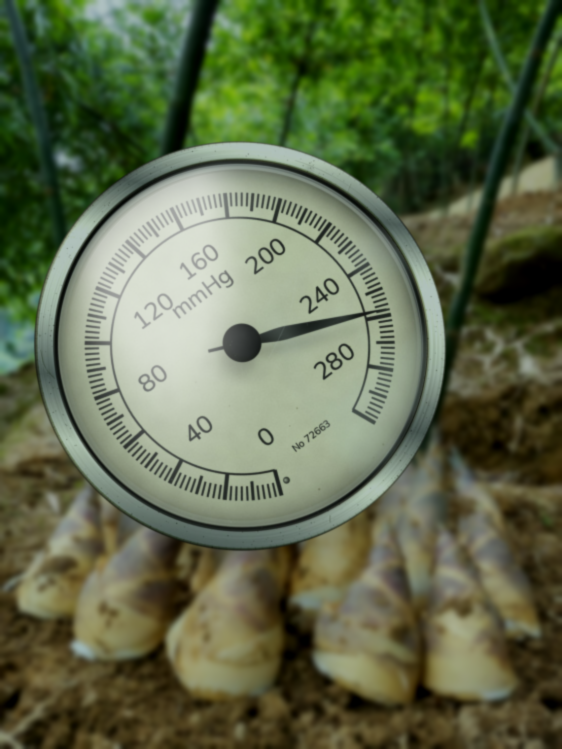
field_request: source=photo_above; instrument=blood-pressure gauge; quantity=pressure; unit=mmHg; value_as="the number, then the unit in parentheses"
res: 258 (mmHg)
